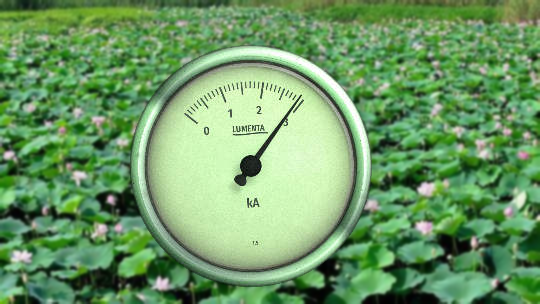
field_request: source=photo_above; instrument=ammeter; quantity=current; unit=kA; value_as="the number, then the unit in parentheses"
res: 2.9 (kA)
